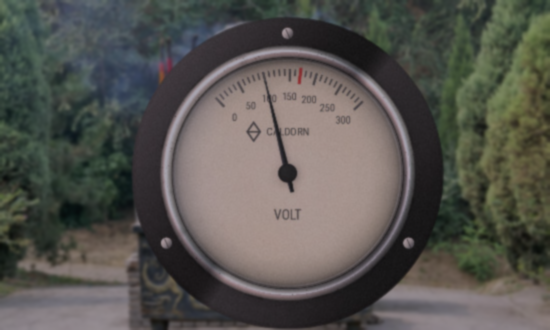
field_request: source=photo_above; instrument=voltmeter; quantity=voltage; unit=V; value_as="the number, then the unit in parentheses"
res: 100 (V)
